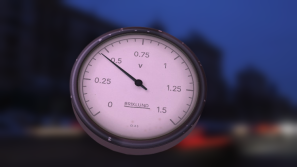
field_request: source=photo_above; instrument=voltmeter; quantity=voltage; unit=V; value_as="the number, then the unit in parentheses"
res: 0.45 (V)
